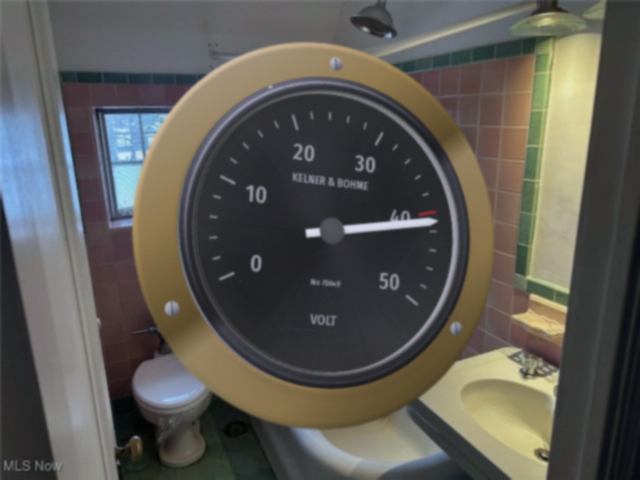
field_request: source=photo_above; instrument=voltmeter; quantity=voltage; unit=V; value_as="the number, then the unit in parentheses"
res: 41 (V)
